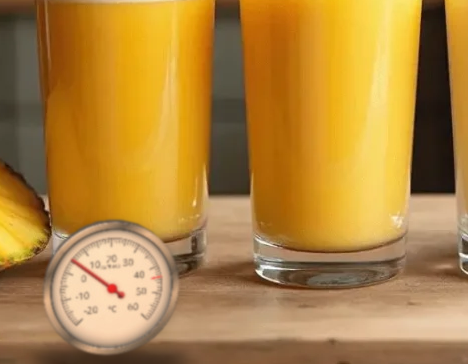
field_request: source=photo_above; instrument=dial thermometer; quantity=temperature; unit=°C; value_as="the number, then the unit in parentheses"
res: 5 (°C)
